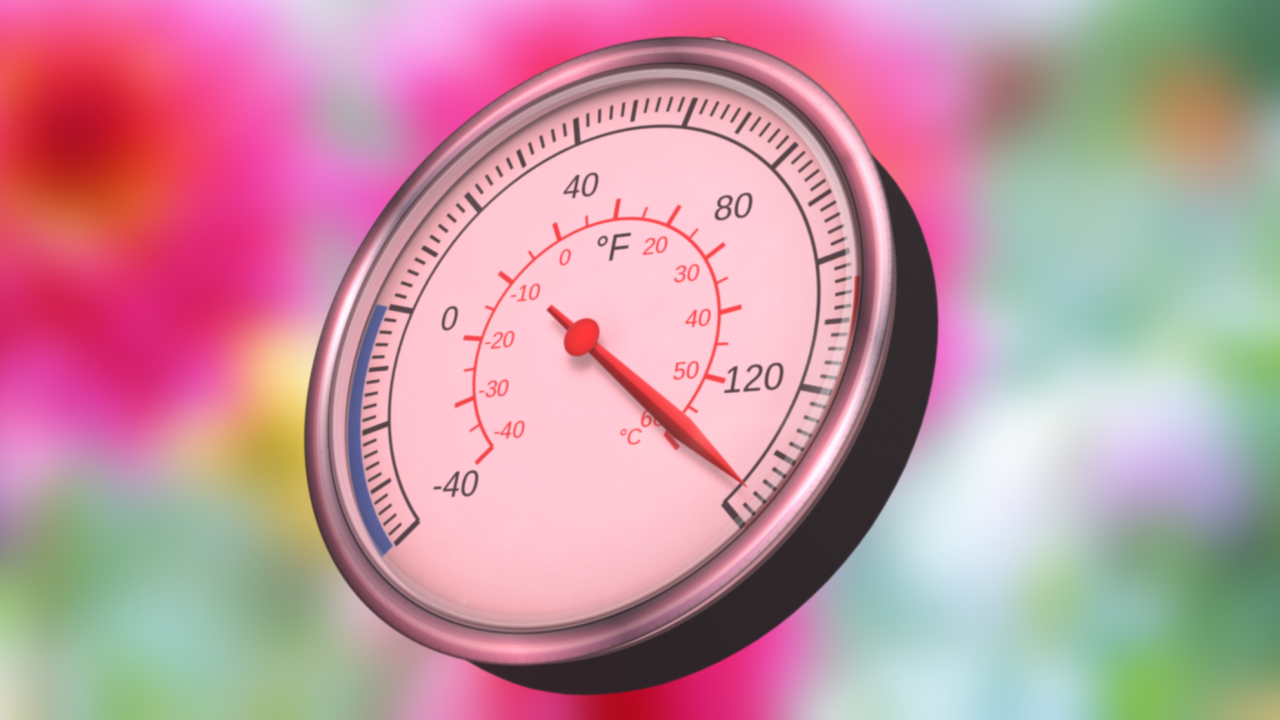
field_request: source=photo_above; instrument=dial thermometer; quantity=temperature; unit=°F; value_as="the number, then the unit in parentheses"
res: 136 (°F)
